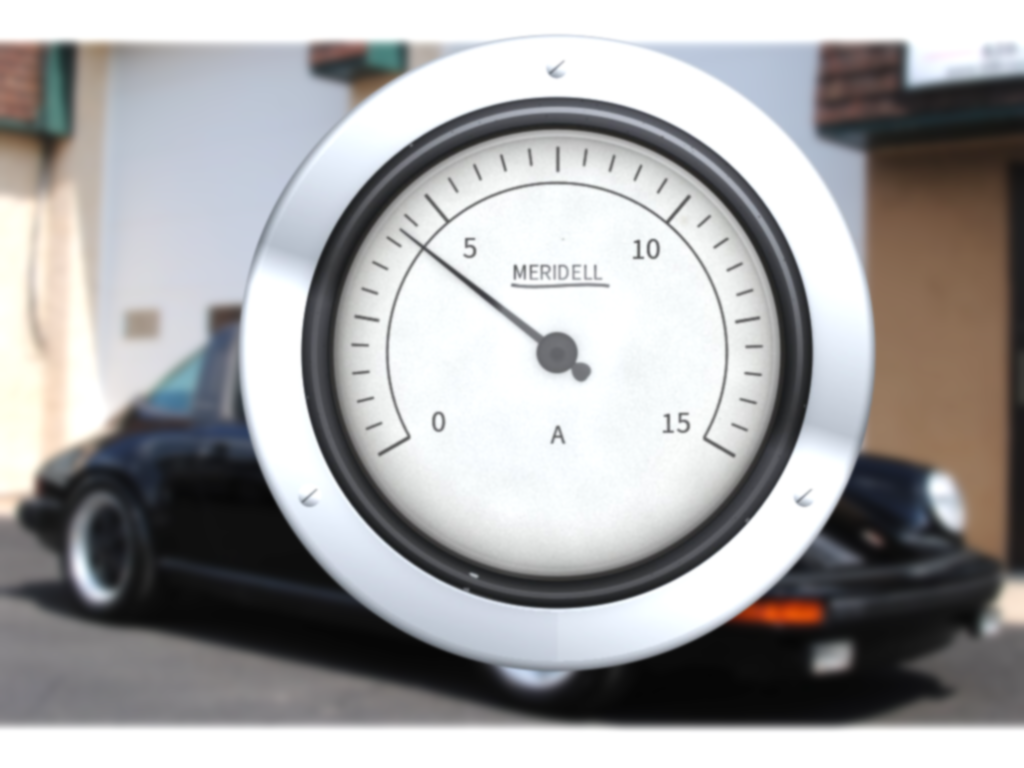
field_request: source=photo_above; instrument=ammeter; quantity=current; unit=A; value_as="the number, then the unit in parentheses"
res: 4.25 (A)
